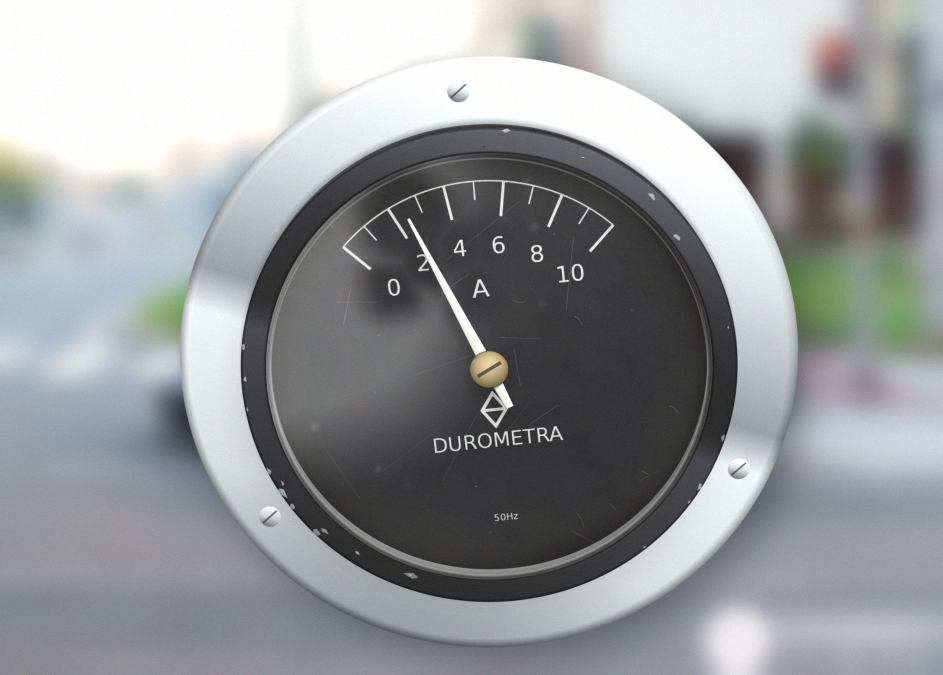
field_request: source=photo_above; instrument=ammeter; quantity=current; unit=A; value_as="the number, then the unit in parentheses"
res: 2.5 (A)
